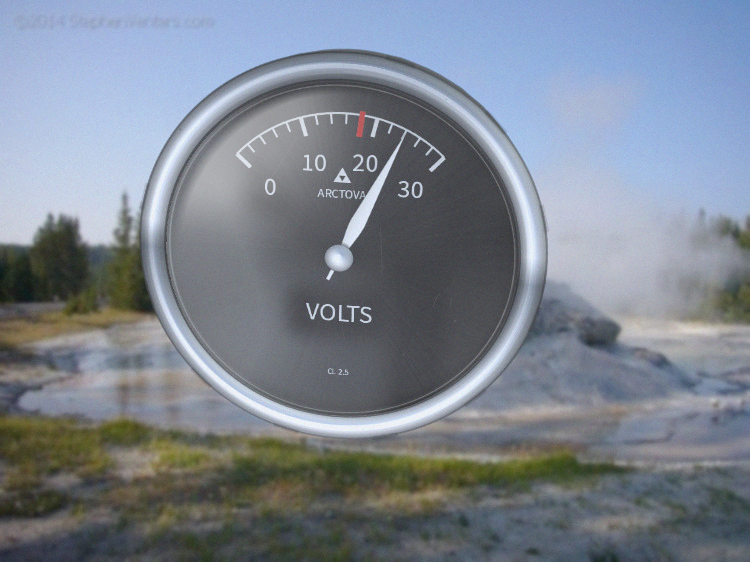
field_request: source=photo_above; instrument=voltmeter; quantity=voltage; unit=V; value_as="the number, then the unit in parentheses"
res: 24 (V)
